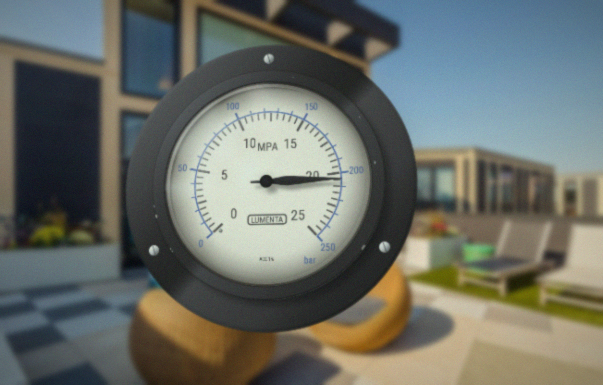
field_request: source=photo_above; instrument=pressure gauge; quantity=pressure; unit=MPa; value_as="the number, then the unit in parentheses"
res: 20.5 (MPa)
